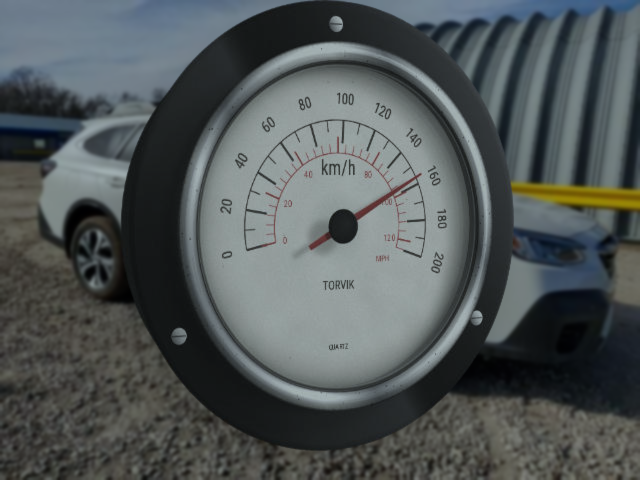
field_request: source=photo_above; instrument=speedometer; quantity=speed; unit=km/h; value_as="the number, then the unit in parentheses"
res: 155 (km/h)
